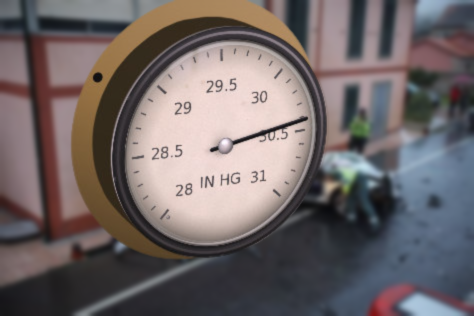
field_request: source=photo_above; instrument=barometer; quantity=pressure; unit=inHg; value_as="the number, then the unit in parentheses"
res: 30.4 (inHg)
